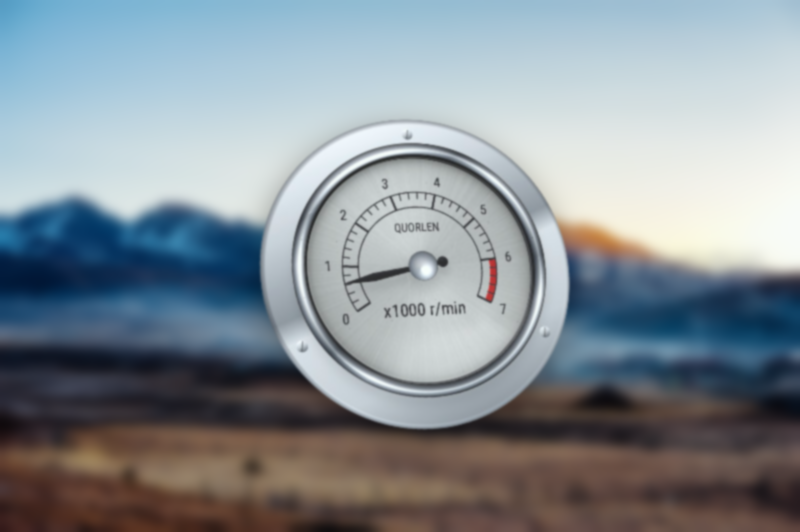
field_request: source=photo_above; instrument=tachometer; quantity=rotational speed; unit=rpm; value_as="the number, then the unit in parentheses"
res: 600 (rpm)
